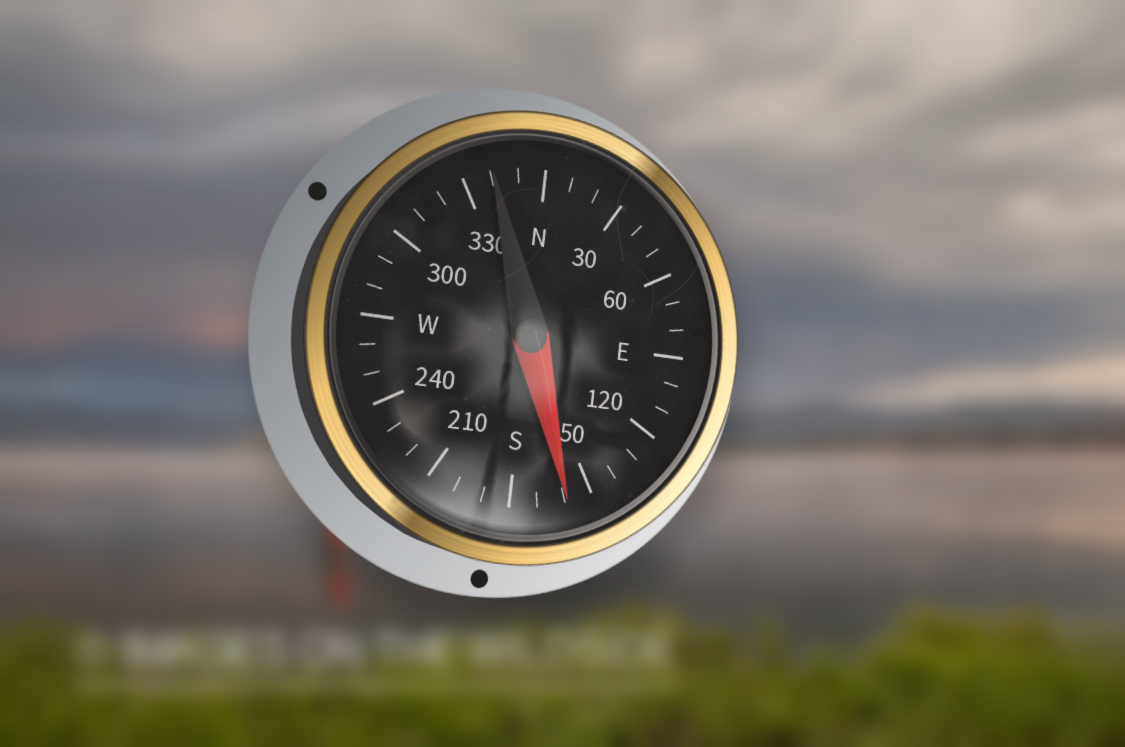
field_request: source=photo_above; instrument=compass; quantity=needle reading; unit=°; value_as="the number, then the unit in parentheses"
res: 160 (°)
